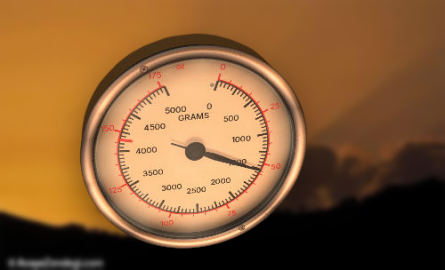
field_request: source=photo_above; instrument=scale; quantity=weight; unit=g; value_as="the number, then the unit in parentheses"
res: 1500 (g)
